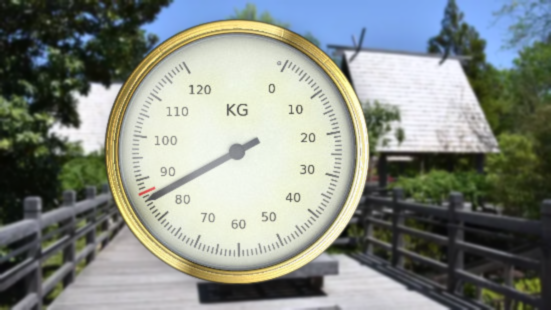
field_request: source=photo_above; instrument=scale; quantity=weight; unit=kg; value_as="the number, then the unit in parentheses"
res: 85 (kg)
